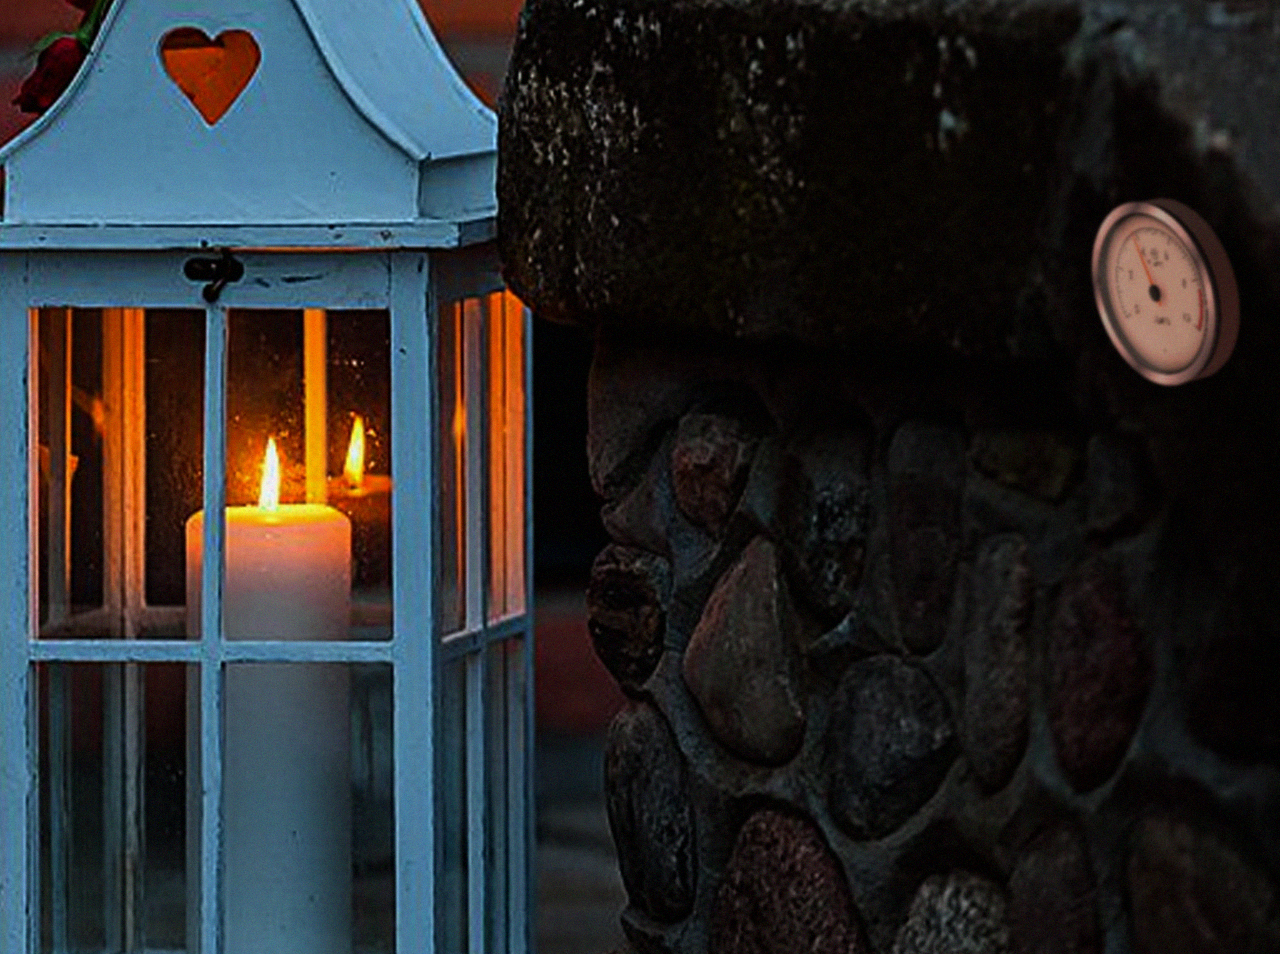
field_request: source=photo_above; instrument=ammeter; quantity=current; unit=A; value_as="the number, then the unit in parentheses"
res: 4 (A)
